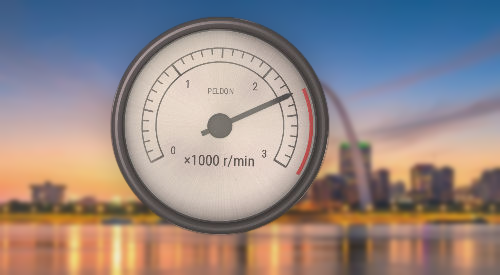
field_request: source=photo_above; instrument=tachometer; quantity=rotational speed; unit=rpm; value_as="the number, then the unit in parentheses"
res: 2300 (rpm)
